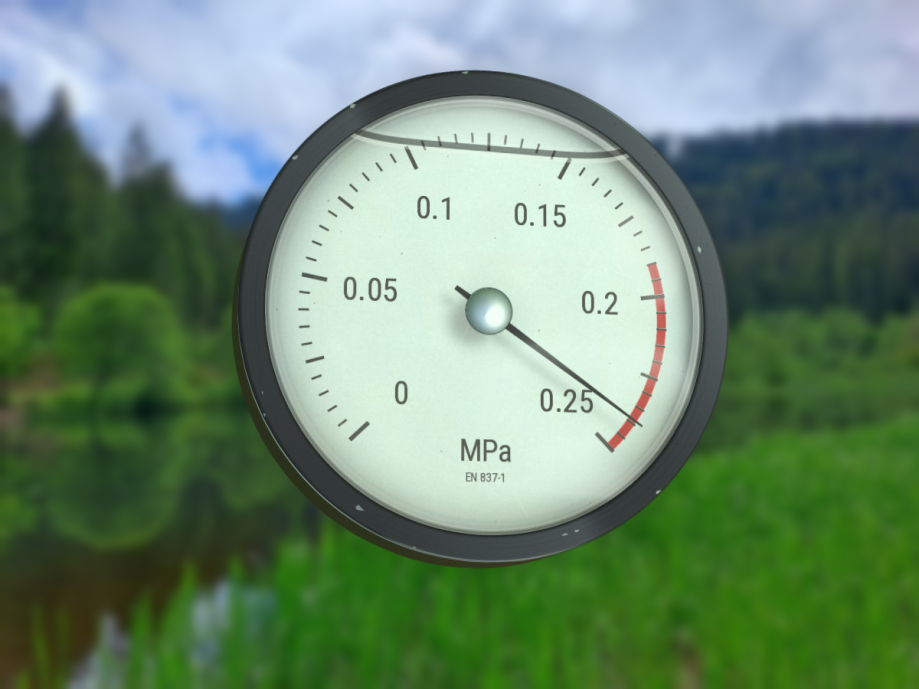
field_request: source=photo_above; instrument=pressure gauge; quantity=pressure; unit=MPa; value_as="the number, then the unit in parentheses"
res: 0.24 (MPa)
